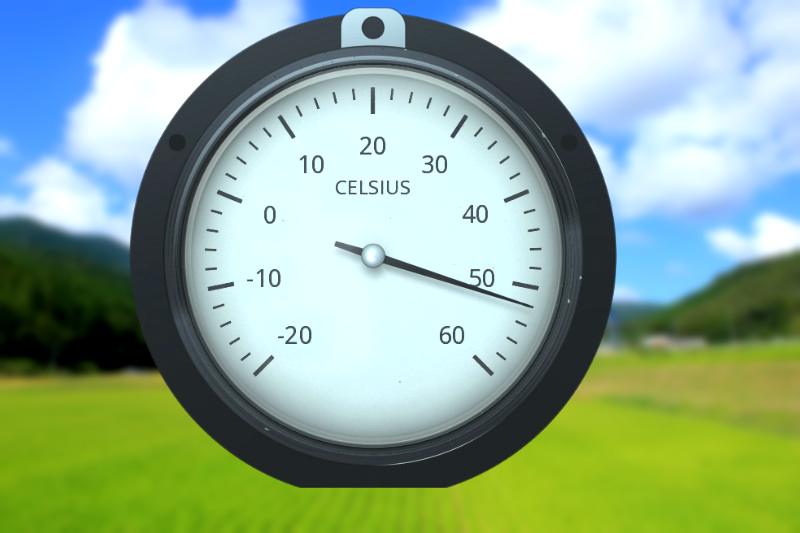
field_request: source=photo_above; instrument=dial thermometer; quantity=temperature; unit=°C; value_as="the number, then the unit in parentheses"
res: 52 (°C)
